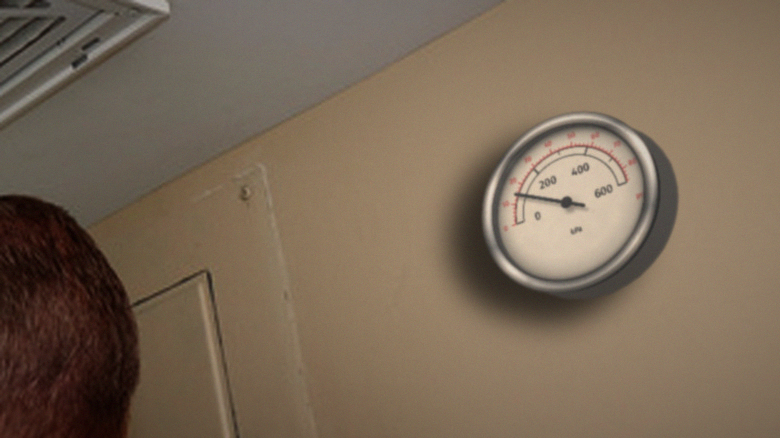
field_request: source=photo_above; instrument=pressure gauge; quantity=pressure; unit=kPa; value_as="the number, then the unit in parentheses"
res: 100 (kPa)
